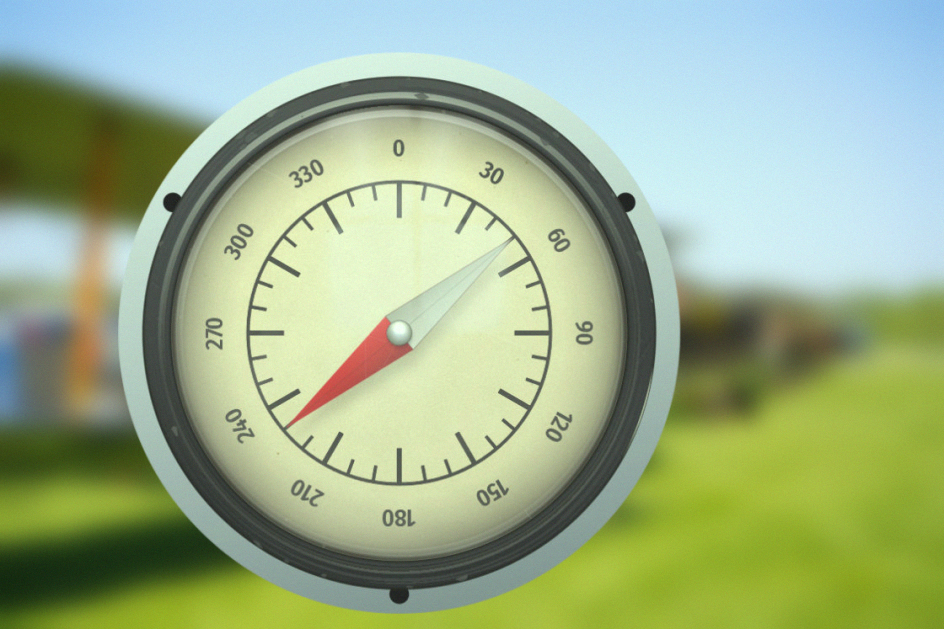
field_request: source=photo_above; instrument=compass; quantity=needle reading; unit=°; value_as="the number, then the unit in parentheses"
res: 230 (°)
